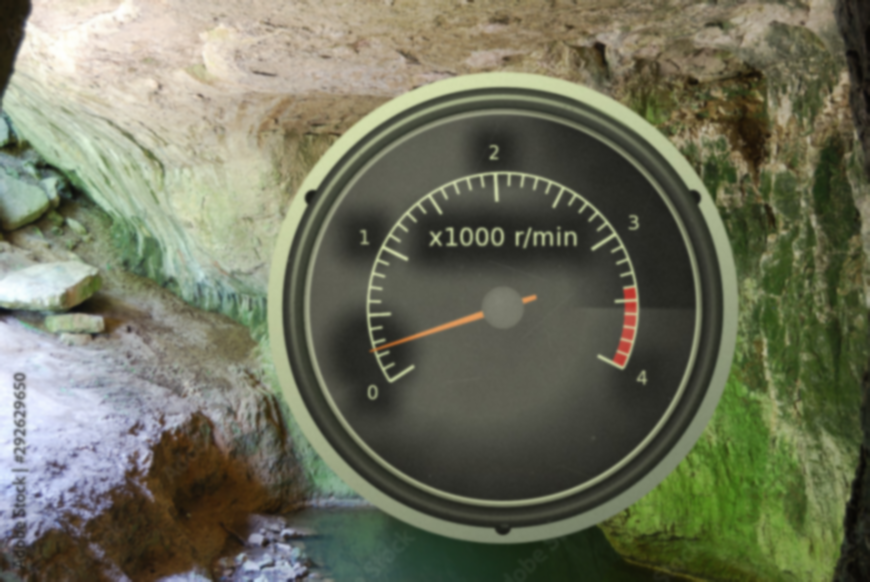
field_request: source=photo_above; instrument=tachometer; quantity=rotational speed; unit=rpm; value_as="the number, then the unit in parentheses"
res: 250 (rpm)
